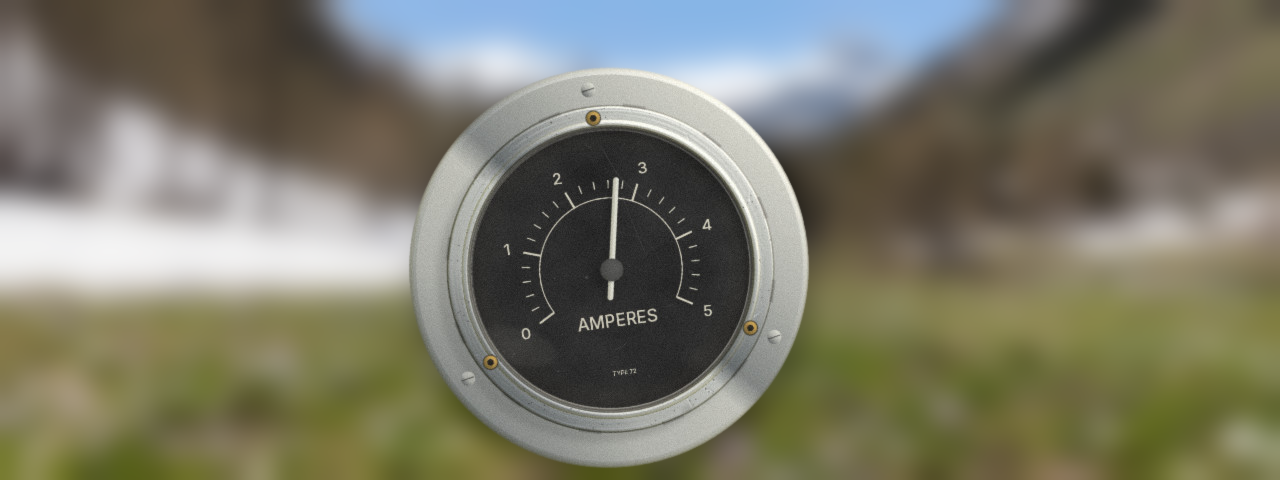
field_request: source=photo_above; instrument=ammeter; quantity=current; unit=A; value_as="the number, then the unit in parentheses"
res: 2.7 (A)
